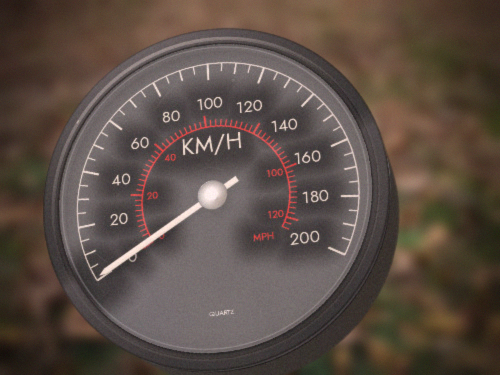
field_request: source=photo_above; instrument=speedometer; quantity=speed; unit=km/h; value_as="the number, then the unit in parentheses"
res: 0 (km/h)
